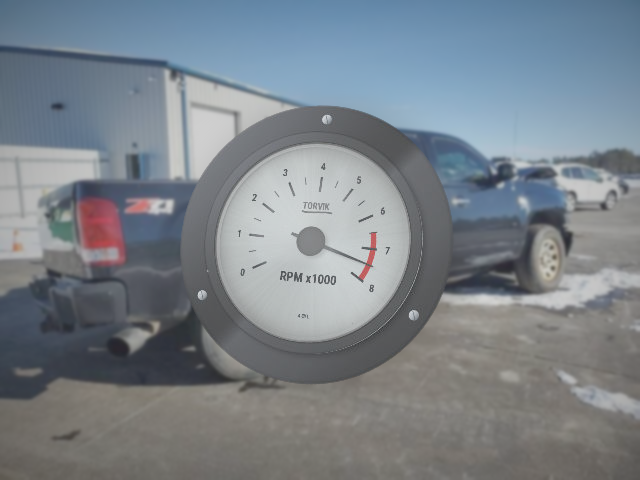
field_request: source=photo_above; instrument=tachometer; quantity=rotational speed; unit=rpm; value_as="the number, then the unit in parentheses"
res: 7500 (rpm)
